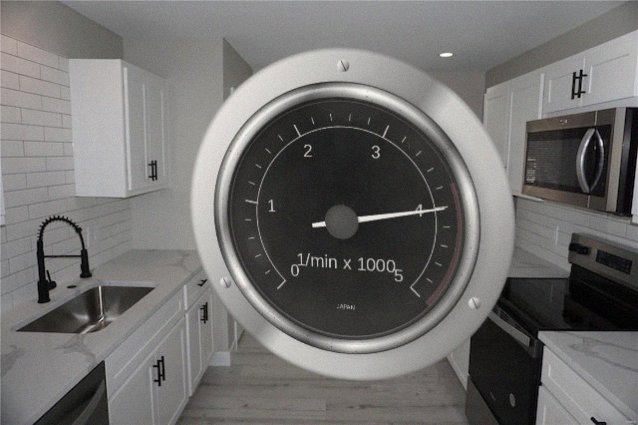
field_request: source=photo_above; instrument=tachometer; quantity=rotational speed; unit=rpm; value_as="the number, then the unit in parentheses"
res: 4000 (rpm)
